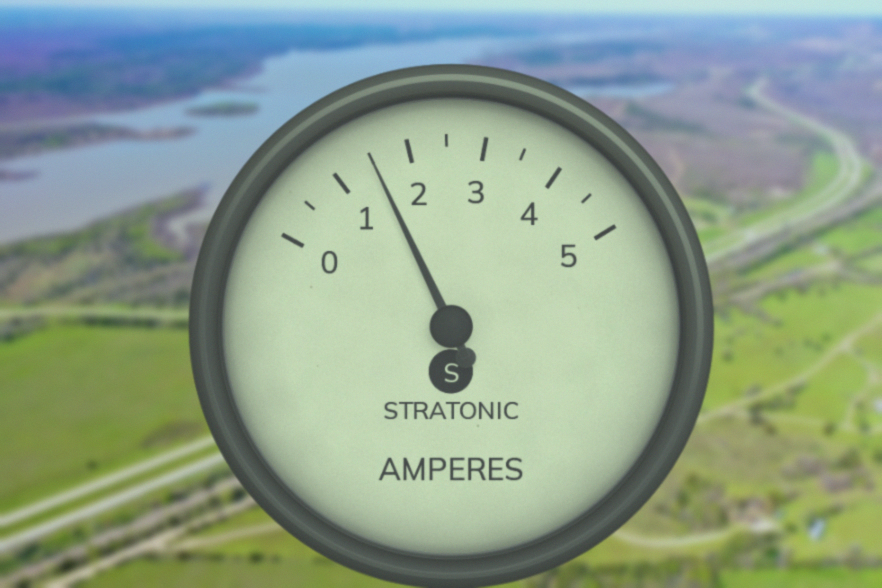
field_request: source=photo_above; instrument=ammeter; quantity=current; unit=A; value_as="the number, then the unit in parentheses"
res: 1.5 (A)
